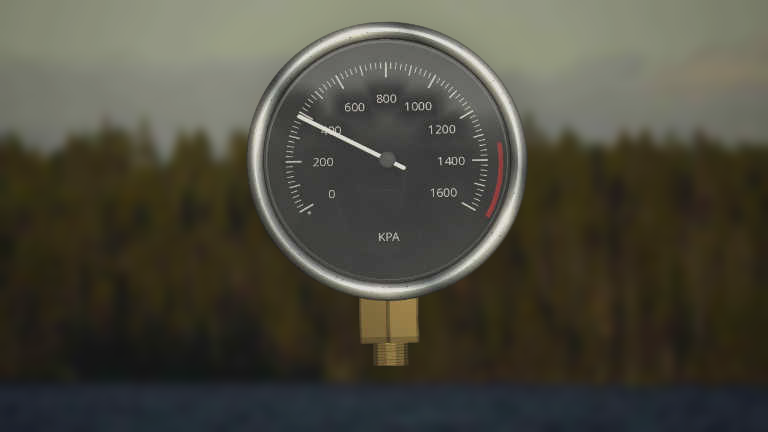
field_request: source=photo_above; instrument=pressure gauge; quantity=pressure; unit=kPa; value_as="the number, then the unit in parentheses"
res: 380 (kPa)
